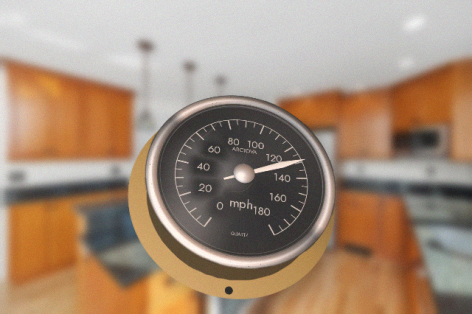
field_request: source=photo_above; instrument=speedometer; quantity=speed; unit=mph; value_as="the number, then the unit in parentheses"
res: 130 (mph)
